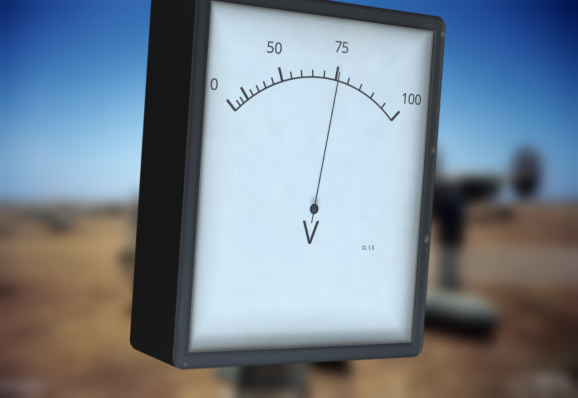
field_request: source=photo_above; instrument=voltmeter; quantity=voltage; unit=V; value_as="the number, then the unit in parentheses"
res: 75 (V)
